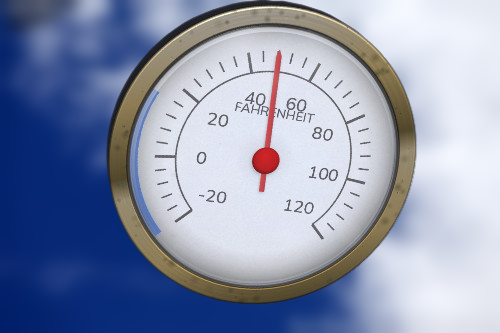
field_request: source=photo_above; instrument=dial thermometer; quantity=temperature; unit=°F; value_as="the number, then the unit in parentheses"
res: 48 (°F)
